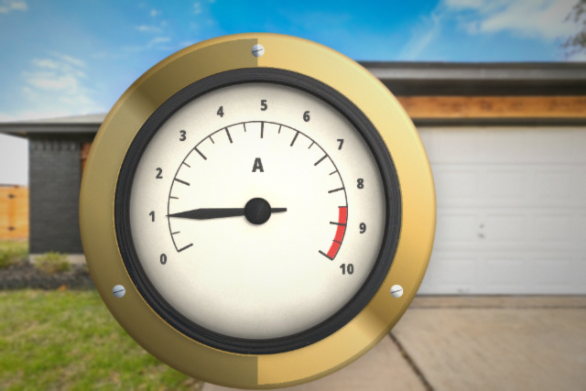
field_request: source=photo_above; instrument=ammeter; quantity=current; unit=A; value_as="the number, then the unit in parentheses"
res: 1 (A)
